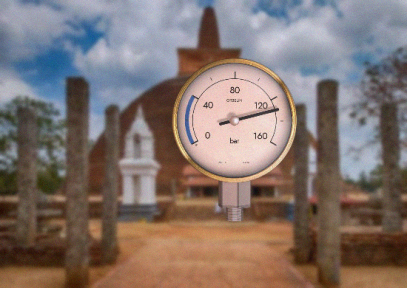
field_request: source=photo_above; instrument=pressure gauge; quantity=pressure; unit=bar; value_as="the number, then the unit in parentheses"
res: 130 (bar)
